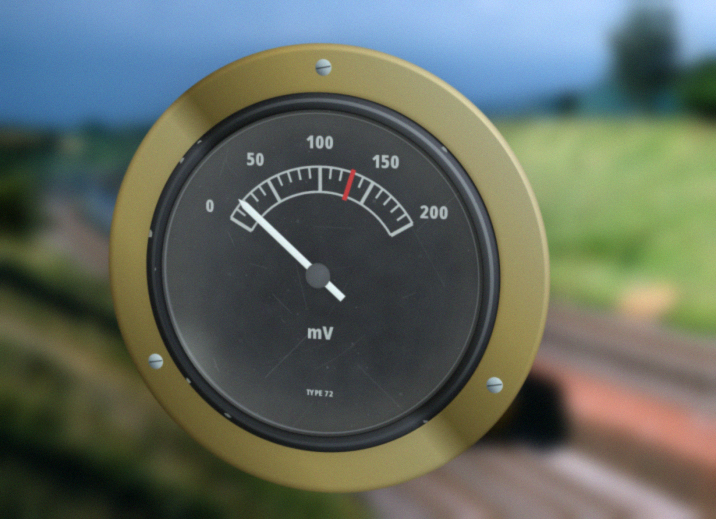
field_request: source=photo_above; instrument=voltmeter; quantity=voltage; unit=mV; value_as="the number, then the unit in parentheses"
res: 20 (mV)
